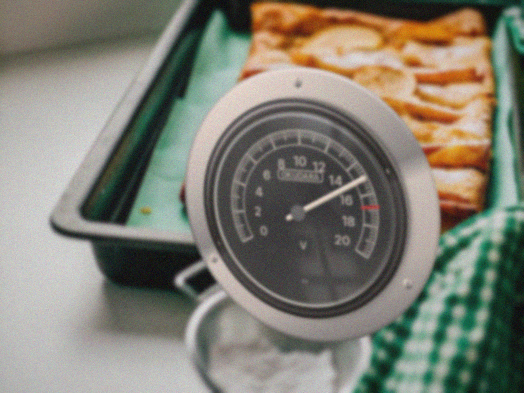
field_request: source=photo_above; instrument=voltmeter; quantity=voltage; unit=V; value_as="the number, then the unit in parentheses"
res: 15 (V)
